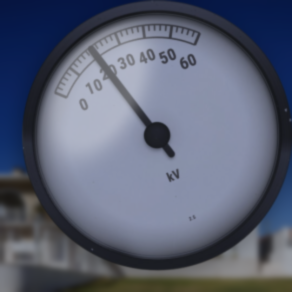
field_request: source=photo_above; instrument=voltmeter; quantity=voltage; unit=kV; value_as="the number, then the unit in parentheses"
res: 20 (kV)
